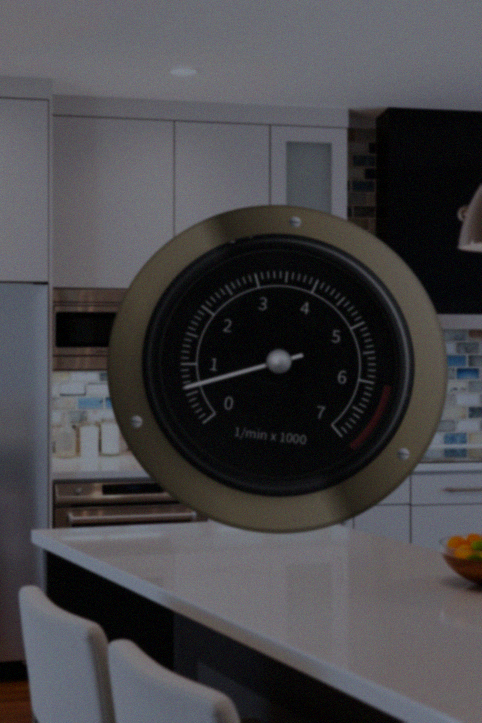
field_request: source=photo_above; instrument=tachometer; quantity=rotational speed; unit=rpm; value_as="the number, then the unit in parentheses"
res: 600 (rpm)
